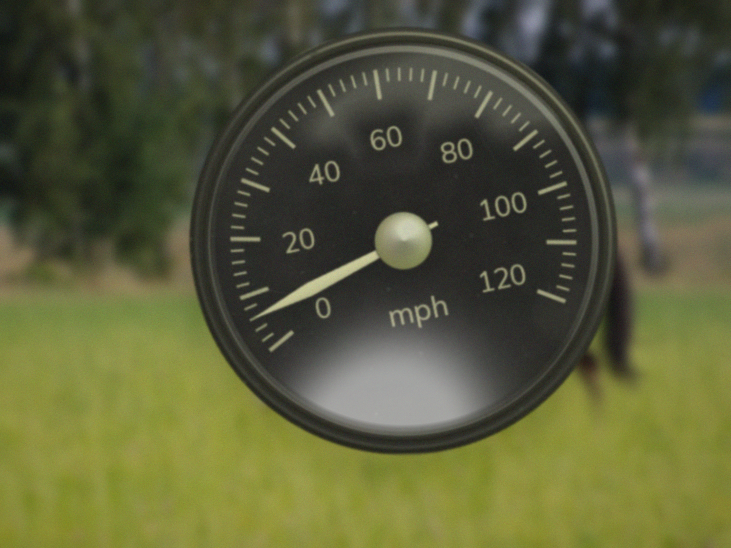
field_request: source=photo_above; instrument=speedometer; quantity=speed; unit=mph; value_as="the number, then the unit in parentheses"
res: 6 (mph)
